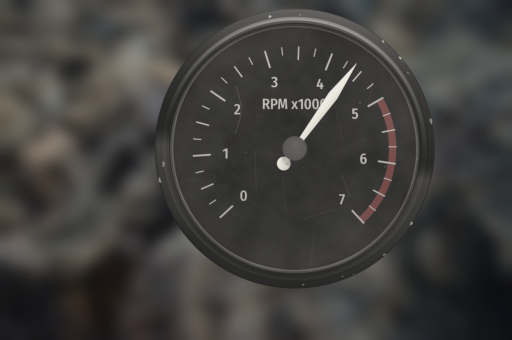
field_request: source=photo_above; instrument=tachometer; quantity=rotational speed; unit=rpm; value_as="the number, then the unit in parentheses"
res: 4375 (rpm)
